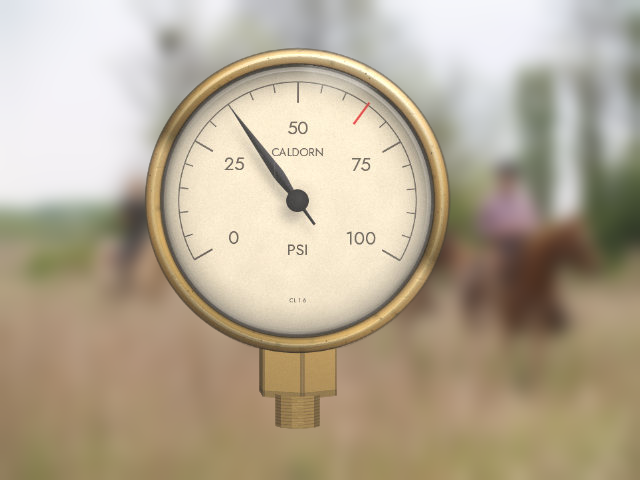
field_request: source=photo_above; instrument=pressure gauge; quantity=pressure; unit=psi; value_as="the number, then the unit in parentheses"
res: 35 (psi)
